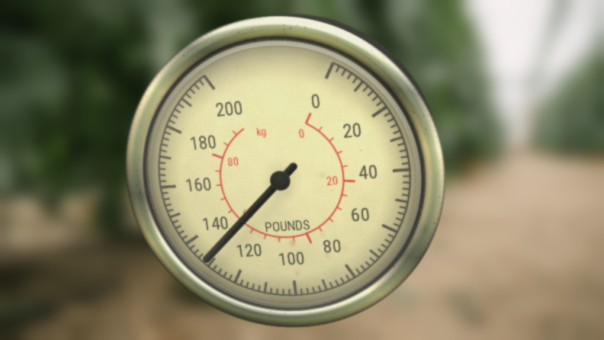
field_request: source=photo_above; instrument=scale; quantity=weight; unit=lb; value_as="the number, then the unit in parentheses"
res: 132 (lb)
